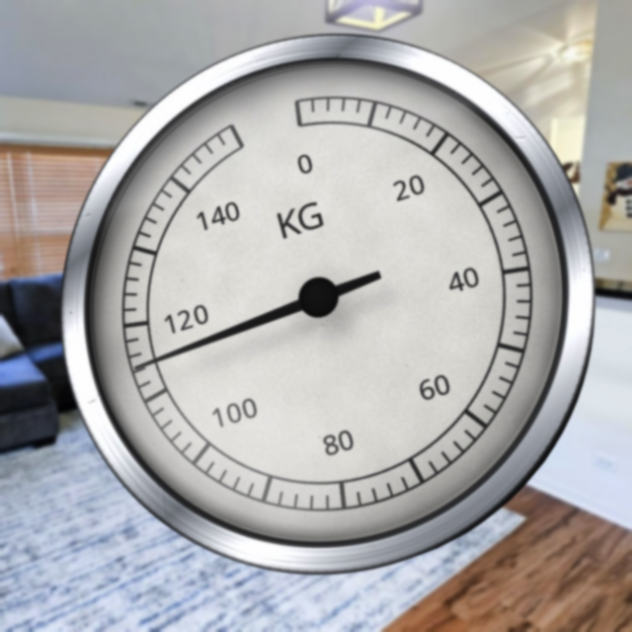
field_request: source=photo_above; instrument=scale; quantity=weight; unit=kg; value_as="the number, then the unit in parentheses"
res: 114 (kg)
